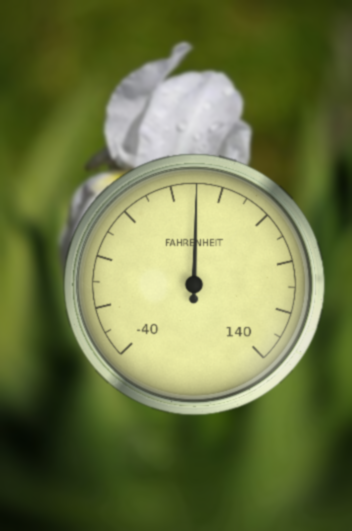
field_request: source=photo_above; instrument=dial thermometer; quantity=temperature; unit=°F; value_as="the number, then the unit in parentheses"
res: 50 (°F)
